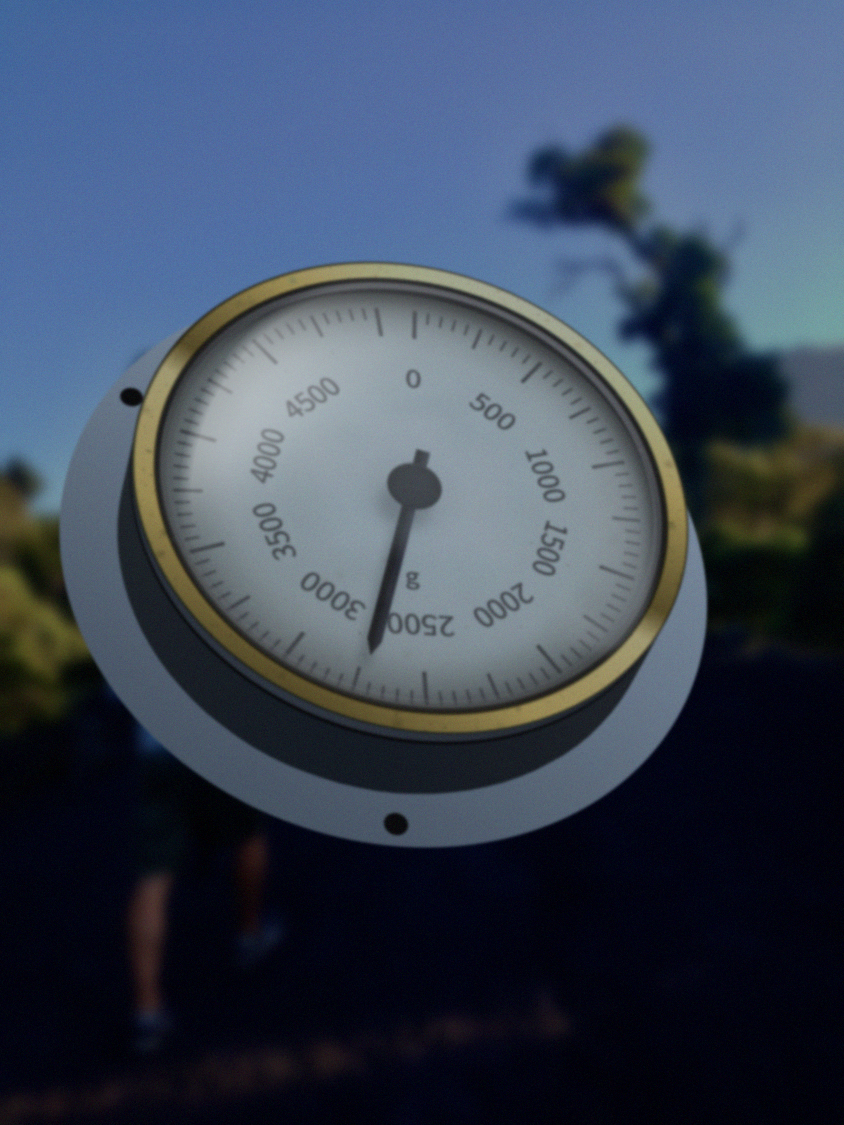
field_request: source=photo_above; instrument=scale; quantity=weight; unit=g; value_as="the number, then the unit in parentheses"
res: 2725 (g)
